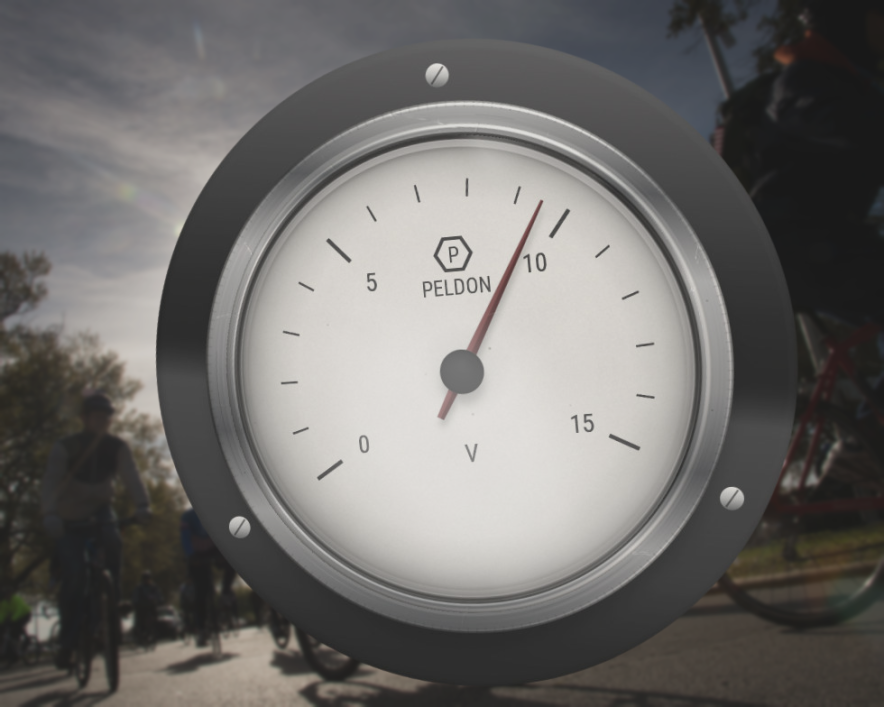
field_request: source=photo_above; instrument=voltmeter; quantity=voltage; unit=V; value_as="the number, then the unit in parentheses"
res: 9.5 (V)
